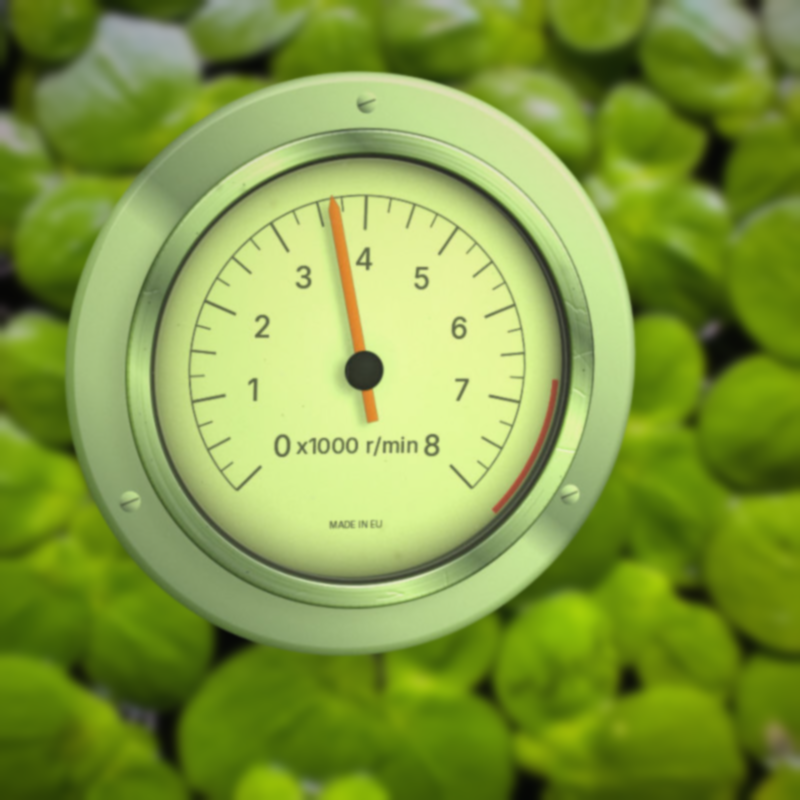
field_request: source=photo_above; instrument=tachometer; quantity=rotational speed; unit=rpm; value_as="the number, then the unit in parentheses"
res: 3625 (rpm)
